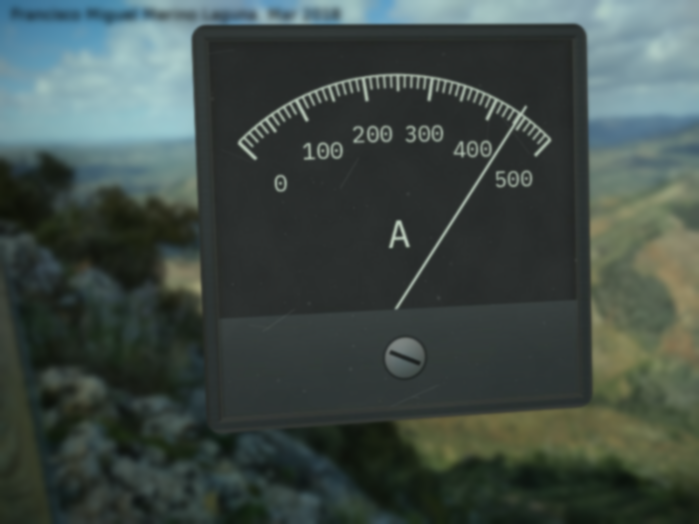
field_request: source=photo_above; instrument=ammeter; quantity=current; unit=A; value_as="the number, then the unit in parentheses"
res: 440 (A)
